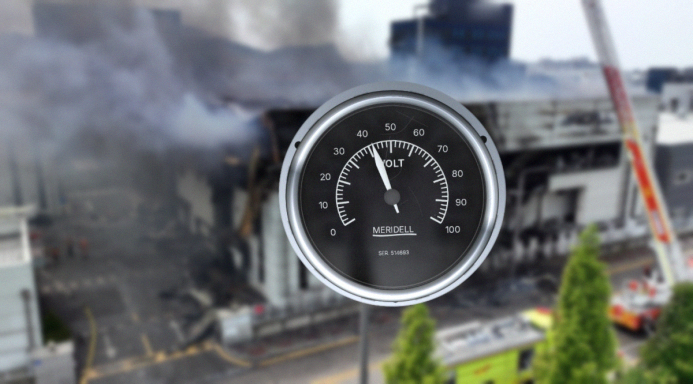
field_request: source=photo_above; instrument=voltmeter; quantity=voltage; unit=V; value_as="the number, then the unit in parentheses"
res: 42 (V)
